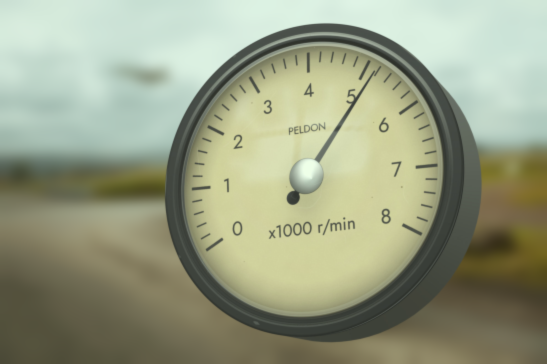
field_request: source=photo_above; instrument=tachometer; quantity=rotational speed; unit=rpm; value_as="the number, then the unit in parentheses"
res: 5200 (rpm)
